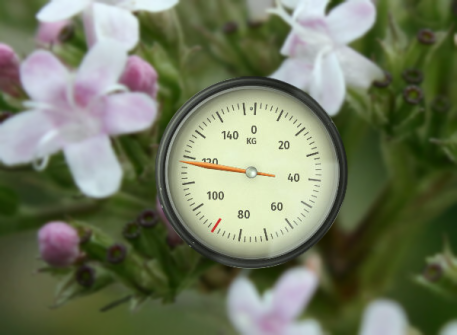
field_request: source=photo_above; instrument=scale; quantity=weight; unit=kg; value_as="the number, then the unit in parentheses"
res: 118 (kg)
